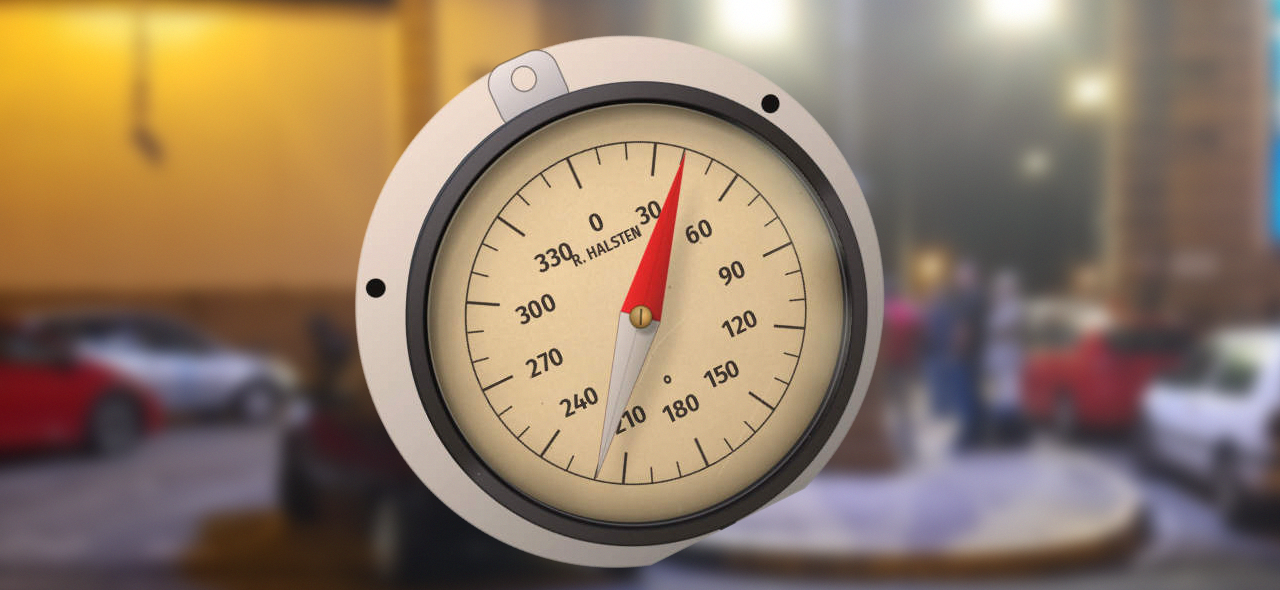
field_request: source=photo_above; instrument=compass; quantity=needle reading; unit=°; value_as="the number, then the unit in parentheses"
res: 40 (°)
